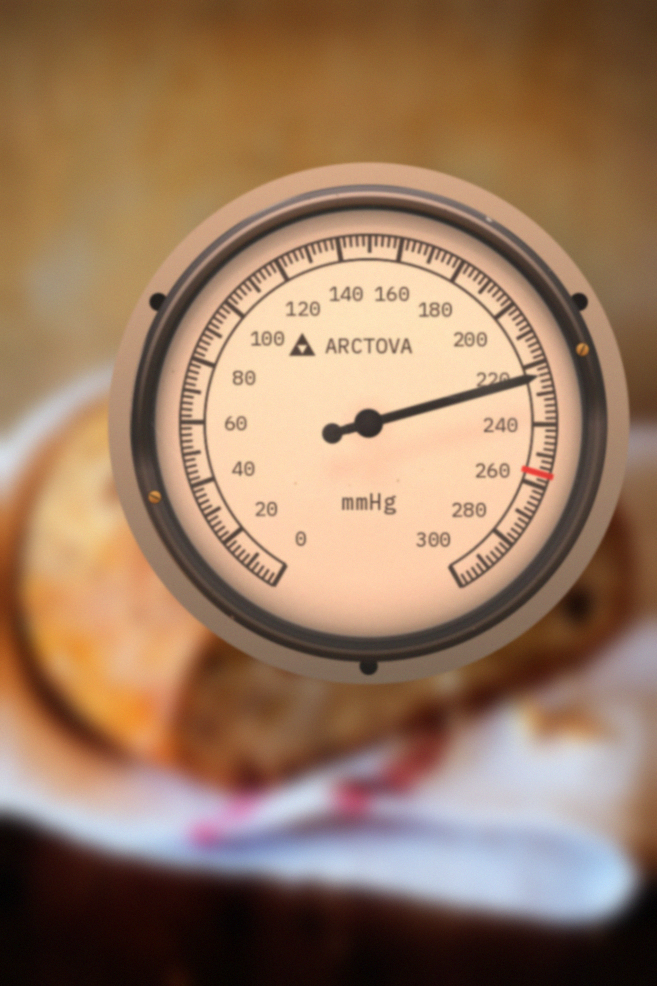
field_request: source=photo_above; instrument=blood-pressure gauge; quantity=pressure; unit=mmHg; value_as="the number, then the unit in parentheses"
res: 224 (mmHg)
